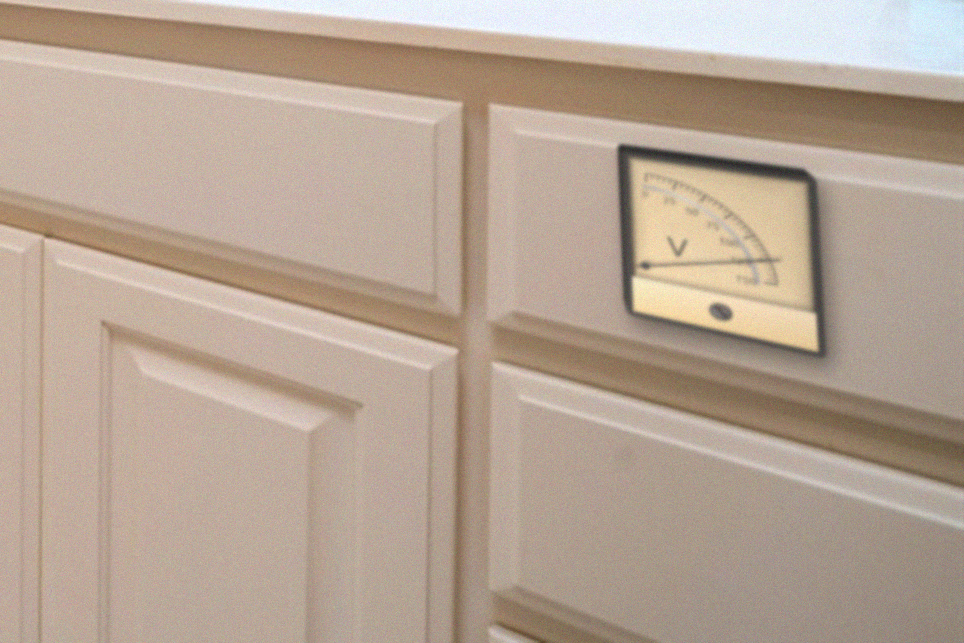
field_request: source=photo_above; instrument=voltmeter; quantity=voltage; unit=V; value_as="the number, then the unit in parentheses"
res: 125 (V)
